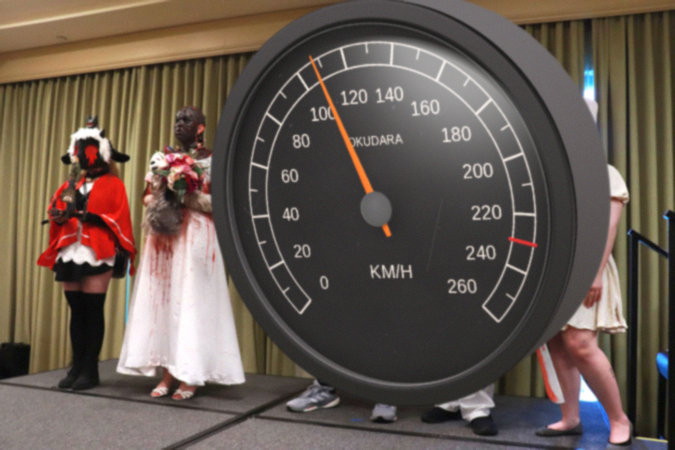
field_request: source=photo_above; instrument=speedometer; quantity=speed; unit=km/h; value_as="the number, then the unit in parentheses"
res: 110 (km/h)
